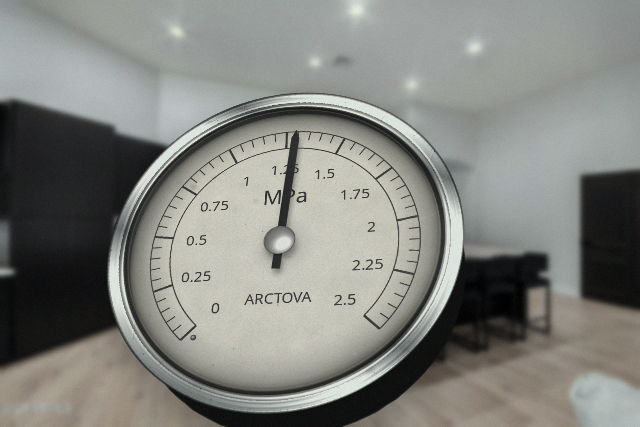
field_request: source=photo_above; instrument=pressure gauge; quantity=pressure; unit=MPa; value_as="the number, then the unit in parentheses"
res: 1.3 (MPa)
